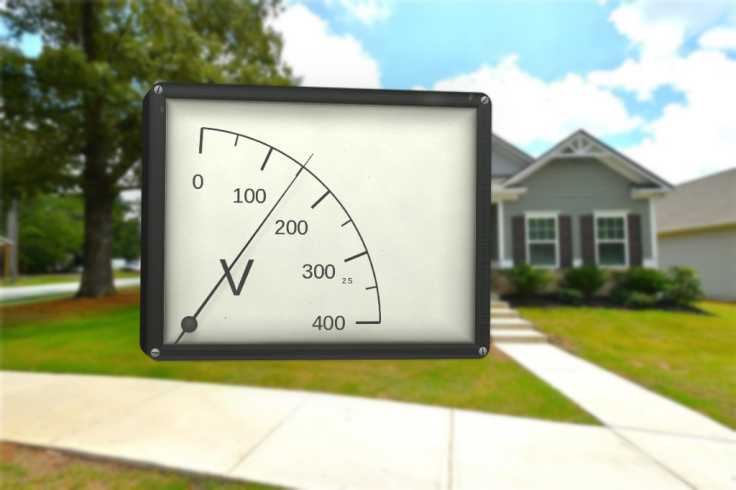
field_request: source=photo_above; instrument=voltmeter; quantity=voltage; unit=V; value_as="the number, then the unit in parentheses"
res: 150 (V)
